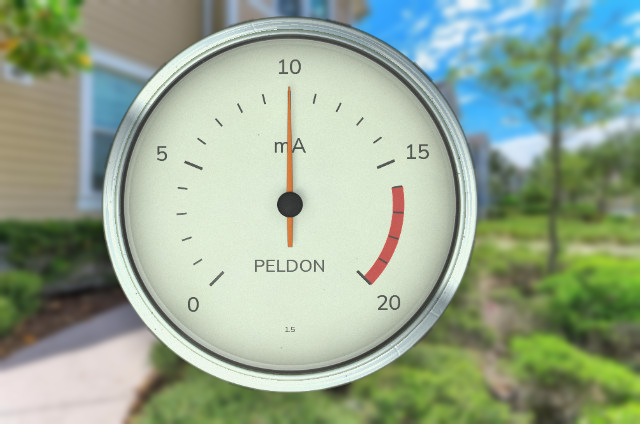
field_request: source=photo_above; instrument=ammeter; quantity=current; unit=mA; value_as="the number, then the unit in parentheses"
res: 10 (mA)
